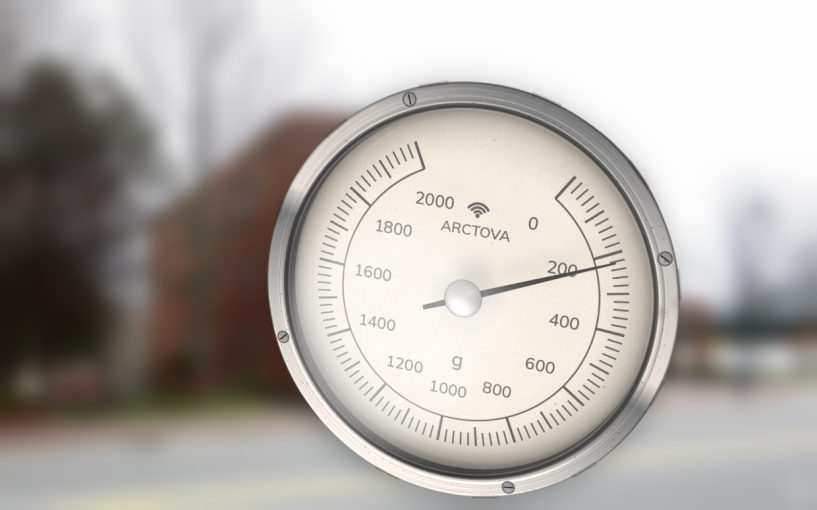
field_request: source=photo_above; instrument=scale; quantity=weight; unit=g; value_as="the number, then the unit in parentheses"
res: 220 (g)
